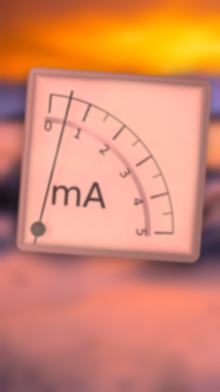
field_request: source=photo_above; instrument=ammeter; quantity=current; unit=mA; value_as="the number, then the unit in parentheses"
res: 0.5 (mA)
